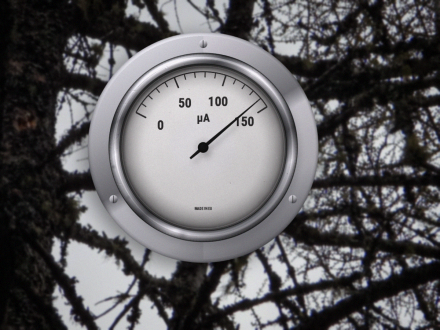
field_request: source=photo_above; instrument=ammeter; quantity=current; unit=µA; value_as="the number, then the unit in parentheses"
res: 140 (µA)
